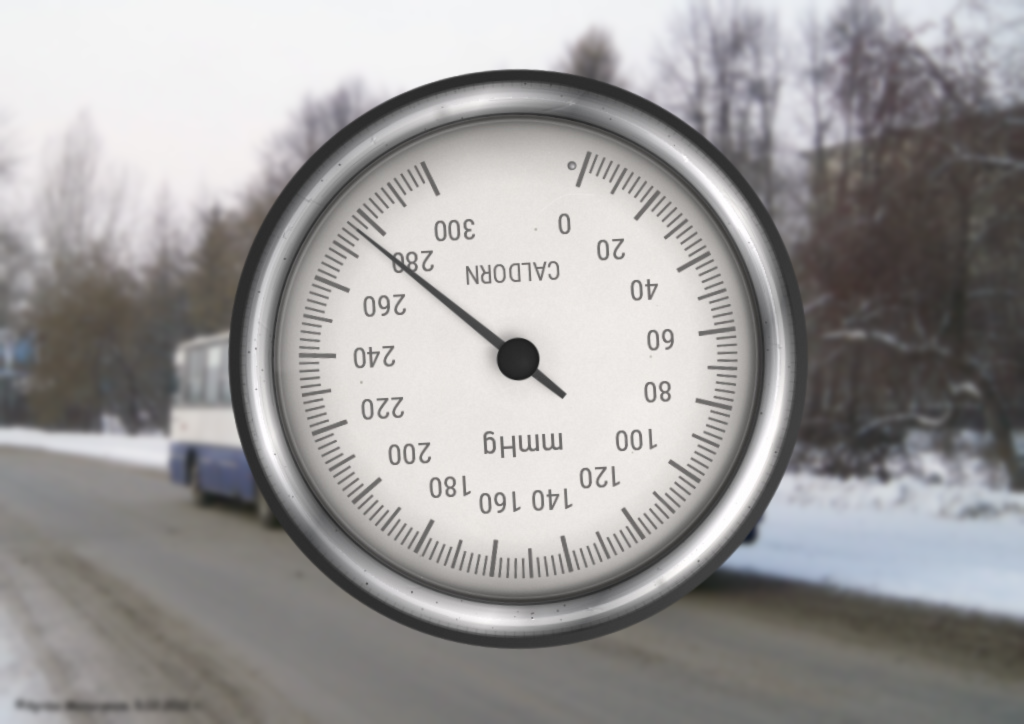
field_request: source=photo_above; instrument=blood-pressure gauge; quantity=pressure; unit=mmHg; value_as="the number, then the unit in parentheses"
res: 276 (mmHg)
